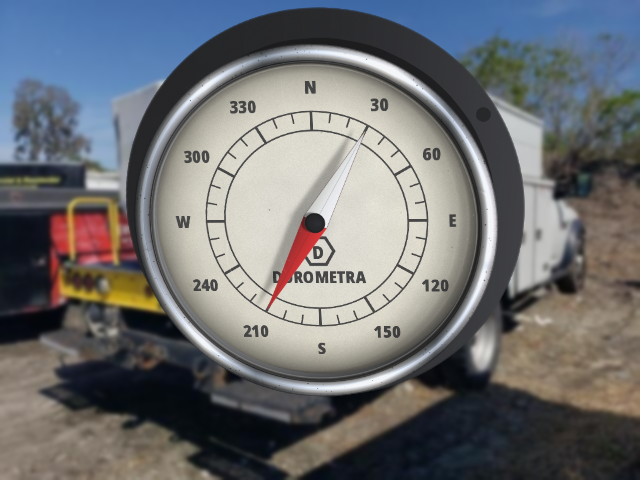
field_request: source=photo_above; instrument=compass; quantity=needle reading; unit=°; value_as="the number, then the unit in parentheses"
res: 210 (°)
